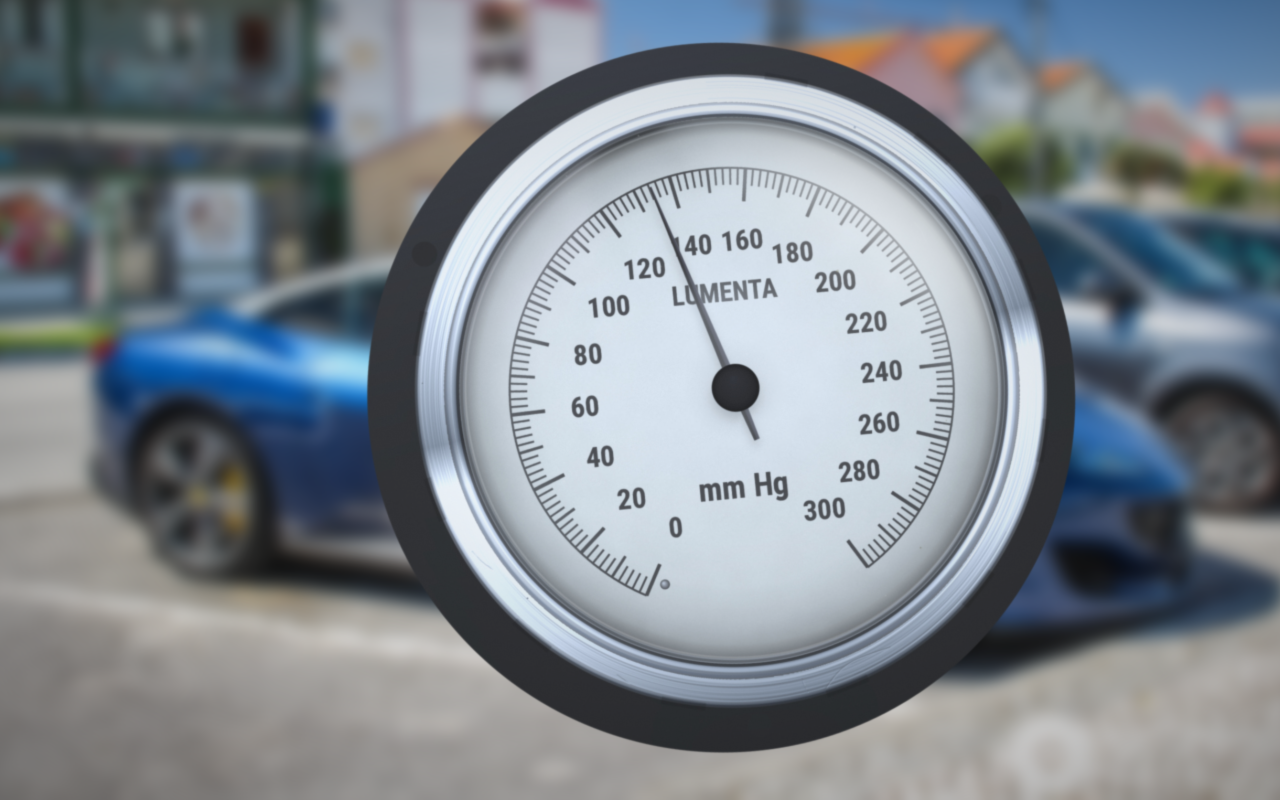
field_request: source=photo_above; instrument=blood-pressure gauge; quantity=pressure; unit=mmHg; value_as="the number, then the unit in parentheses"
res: 134 (mmHg)
